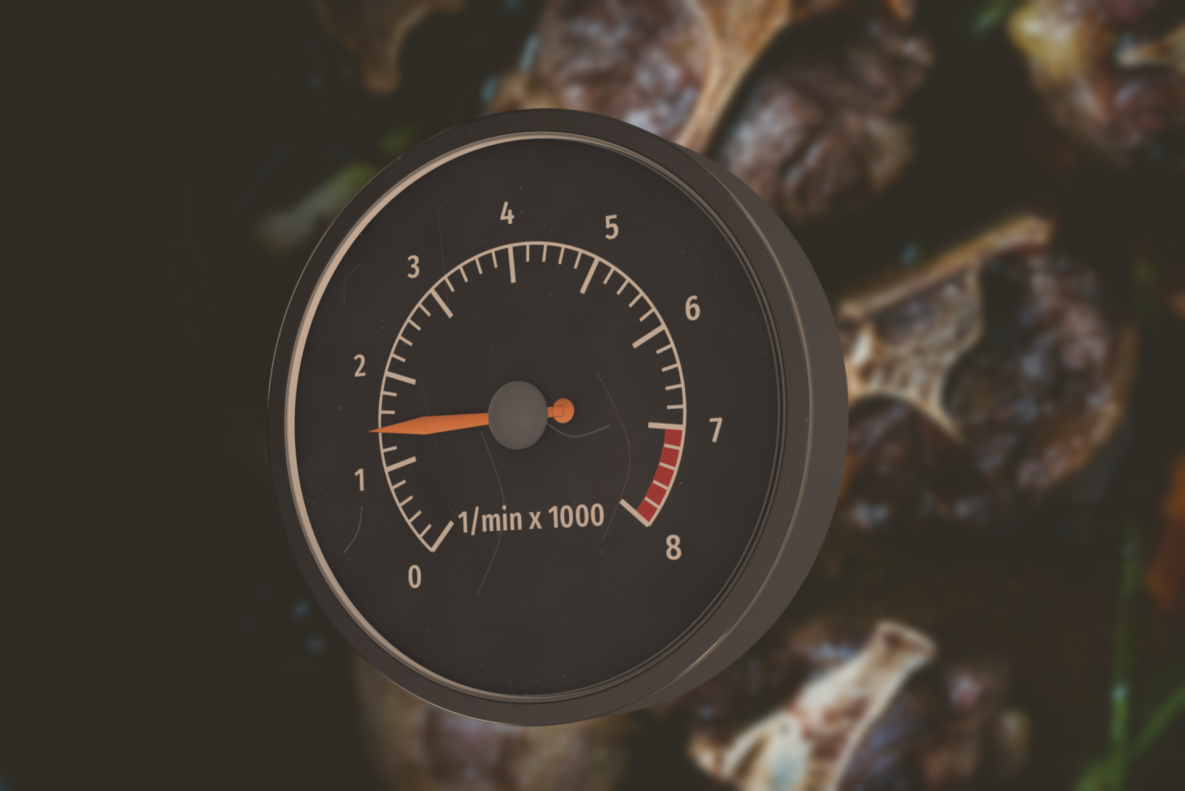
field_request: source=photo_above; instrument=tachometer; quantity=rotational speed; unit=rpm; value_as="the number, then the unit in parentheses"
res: 1400 (rpm)
